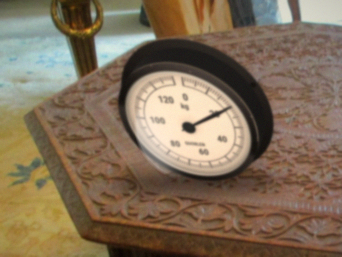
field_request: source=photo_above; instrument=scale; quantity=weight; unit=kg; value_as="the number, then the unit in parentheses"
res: 20 (kg)
